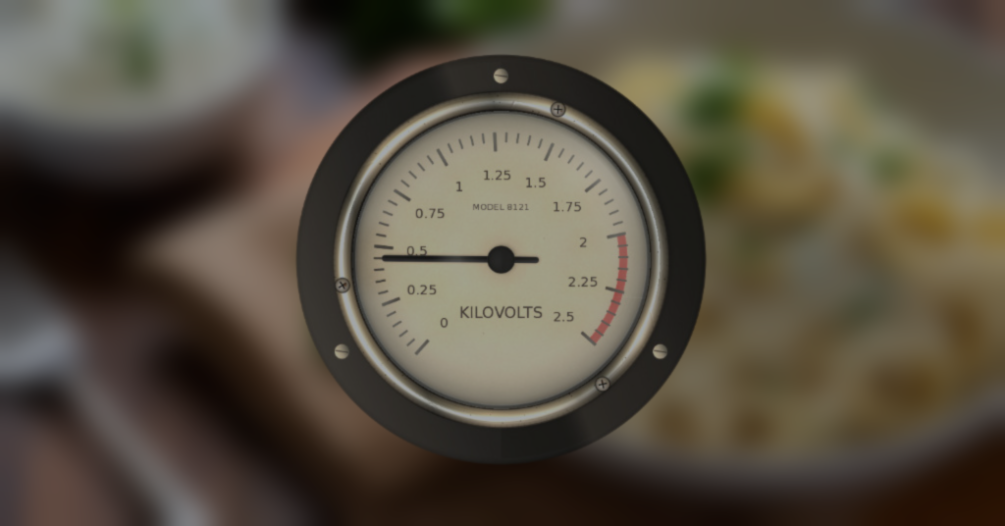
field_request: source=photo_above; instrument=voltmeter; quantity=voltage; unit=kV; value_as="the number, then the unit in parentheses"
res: 0.45 (kV)
